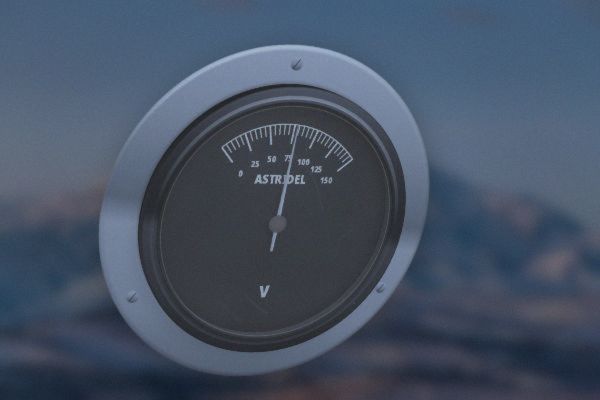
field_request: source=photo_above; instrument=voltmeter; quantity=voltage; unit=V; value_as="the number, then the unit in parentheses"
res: 75 (V)
